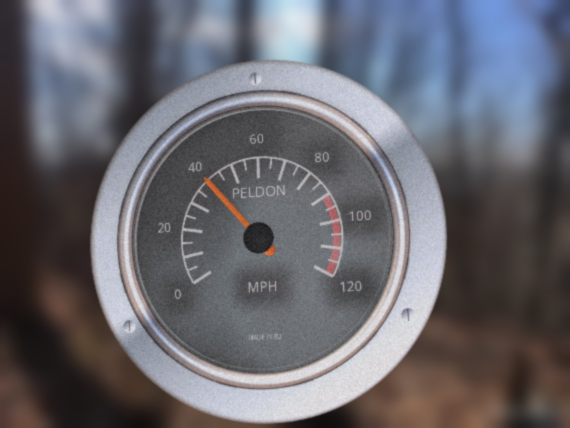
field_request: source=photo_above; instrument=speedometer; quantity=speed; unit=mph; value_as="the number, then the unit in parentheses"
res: 40 (mph)
